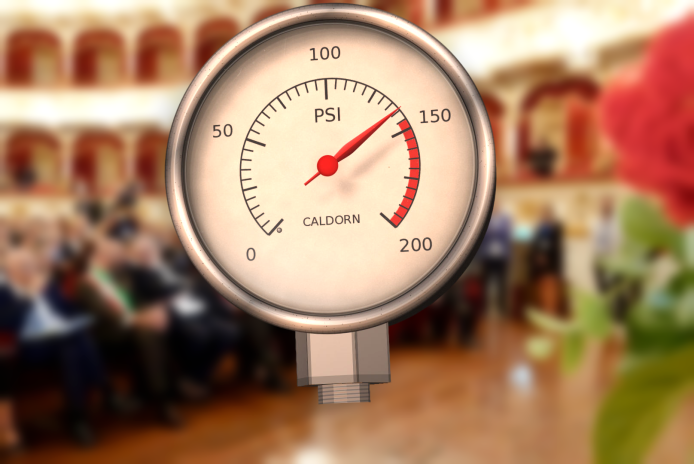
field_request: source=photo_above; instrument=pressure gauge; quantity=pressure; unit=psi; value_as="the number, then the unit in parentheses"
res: 140 (psi)
